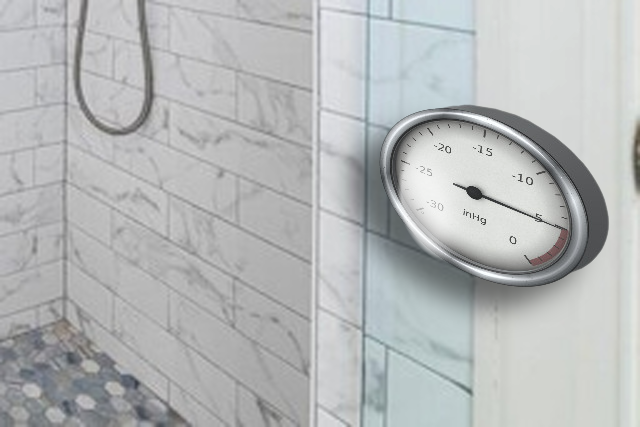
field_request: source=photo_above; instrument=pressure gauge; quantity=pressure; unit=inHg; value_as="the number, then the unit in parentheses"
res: -5 (inHg)
